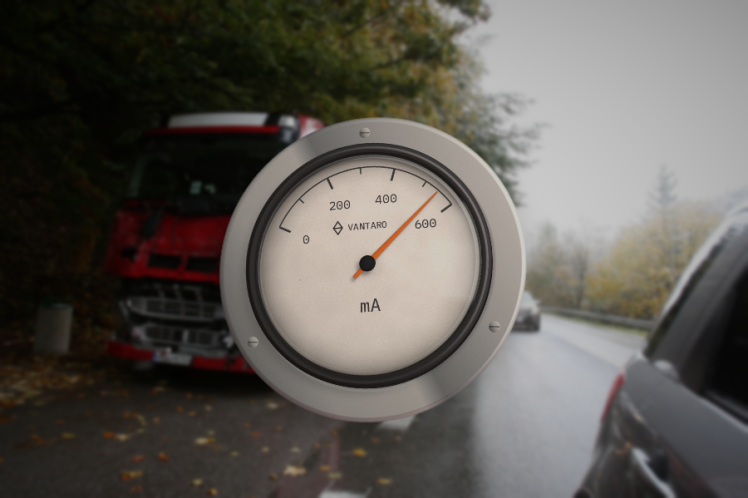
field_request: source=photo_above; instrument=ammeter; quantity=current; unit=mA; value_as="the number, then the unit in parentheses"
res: 550 (mA)
